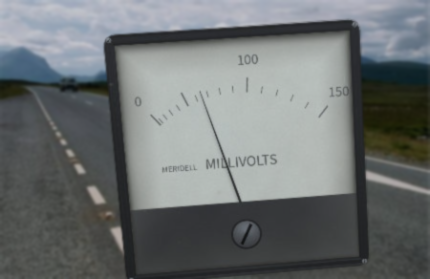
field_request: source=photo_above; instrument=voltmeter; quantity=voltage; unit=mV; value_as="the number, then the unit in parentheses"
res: 65 (mV)
